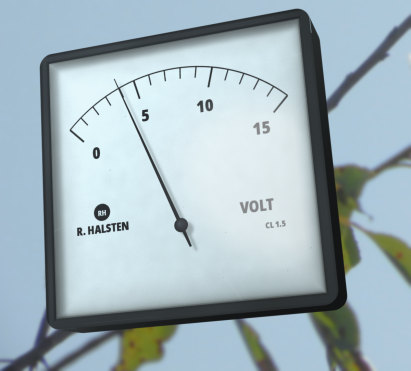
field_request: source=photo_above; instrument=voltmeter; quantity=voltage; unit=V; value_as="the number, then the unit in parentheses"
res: 4 (V)
